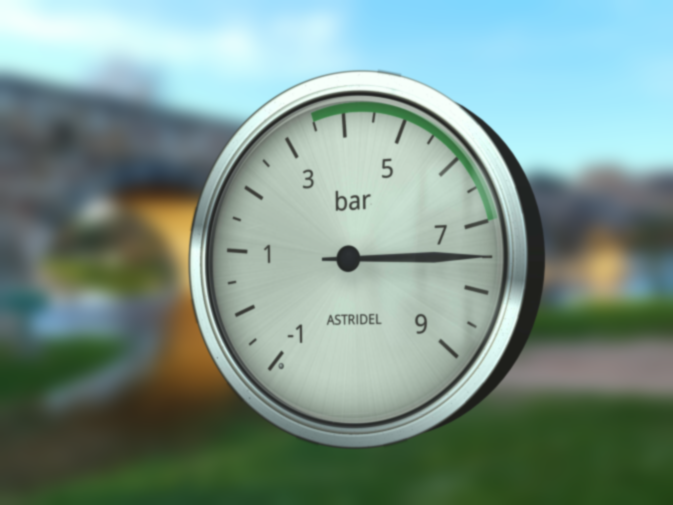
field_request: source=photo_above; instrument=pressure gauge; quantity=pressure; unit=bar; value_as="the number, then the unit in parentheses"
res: 7.5 (bar)
